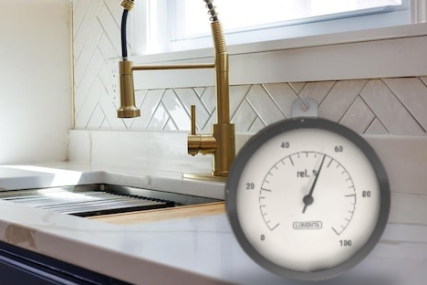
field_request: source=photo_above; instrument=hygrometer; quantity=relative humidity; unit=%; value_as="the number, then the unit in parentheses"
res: 56 (%)
